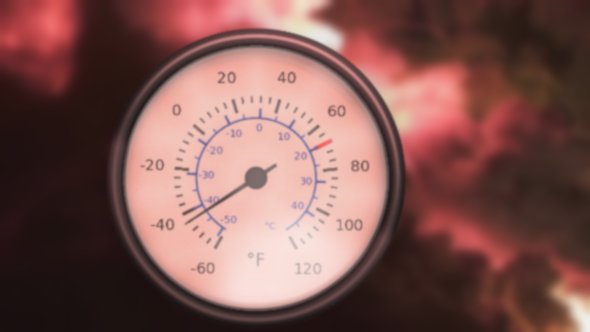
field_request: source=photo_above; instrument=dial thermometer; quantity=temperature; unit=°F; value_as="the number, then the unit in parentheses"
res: -44 (°F)
